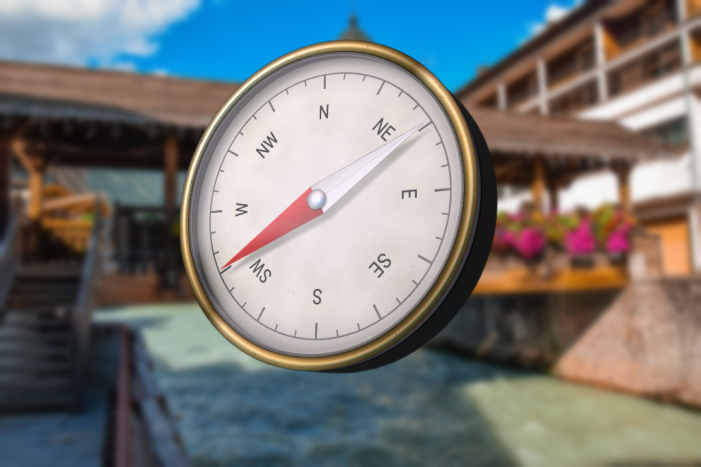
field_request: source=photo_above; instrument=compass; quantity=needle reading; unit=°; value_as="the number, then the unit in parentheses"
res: 240 (°)
